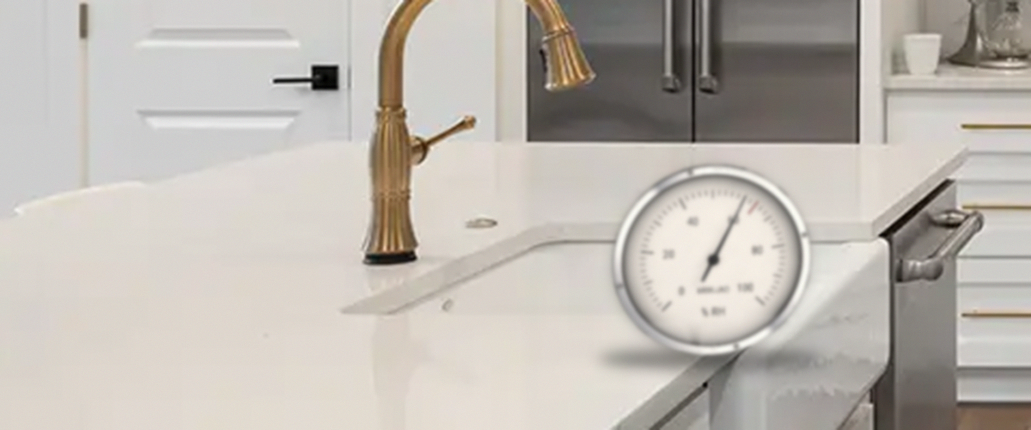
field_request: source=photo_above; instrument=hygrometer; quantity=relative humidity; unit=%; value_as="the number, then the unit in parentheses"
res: 60 (%)
